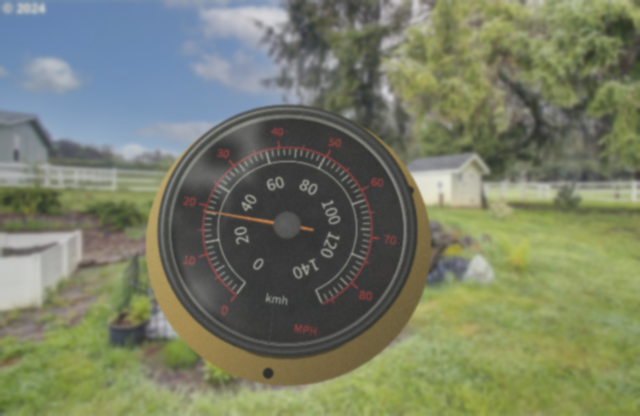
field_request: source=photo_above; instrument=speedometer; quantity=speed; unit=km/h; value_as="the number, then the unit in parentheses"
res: 30 (km/h)
